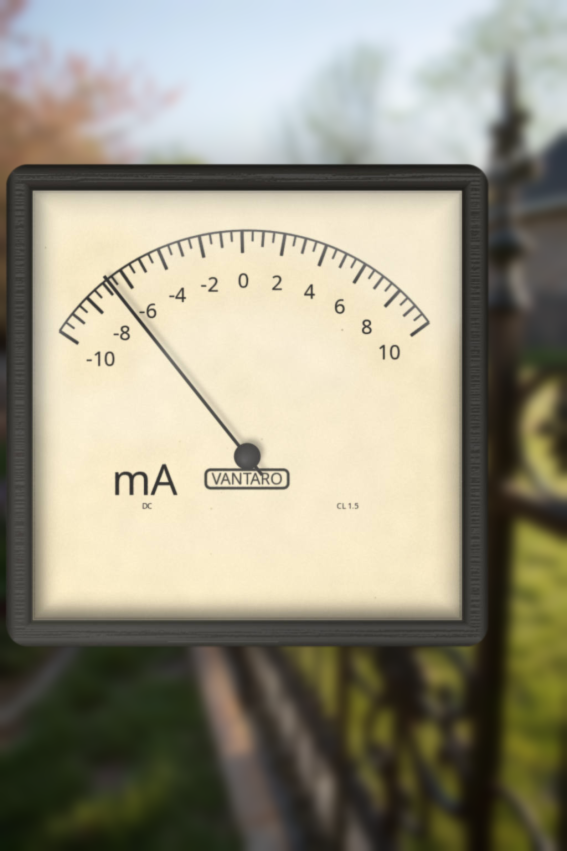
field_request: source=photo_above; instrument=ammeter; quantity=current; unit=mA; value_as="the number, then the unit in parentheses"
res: -6.75 (mA)
